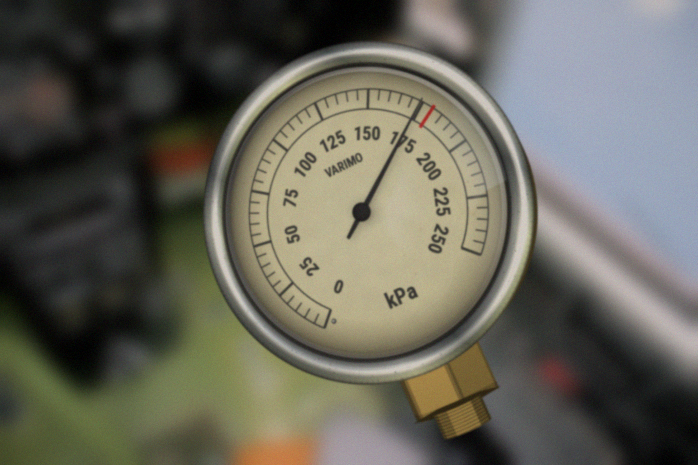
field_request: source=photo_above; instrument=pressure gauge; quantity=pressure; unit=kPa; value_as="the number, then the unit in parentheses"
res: 175 (kPa)
